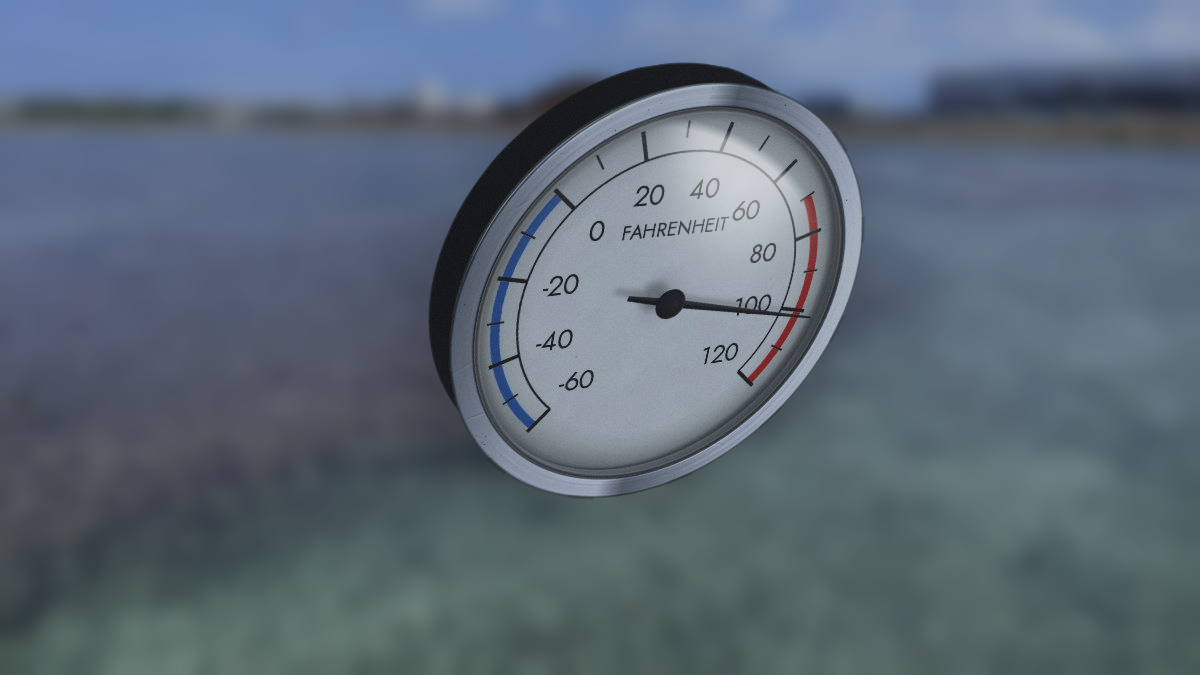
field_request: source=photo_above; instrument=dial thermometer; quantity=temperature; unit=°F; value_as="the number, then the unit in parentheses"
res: 100 (°F)
